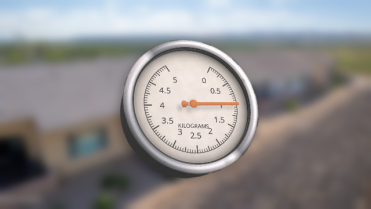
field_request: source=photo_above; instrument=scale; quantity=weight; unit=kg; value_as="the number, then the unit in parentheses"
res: 1 (kg)
